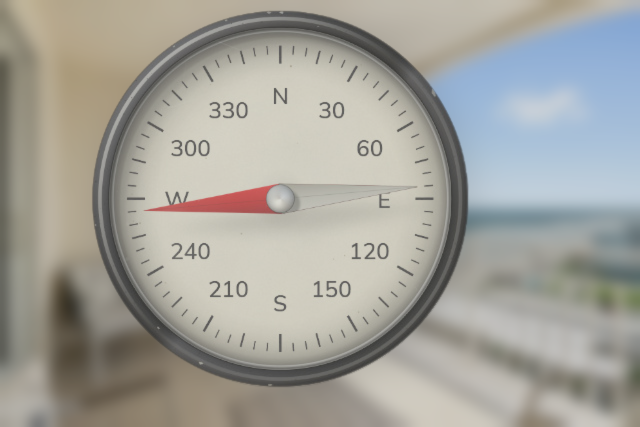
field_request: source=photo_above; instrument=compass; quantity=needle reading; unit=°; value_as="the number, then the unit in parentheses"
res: 265 (°)
